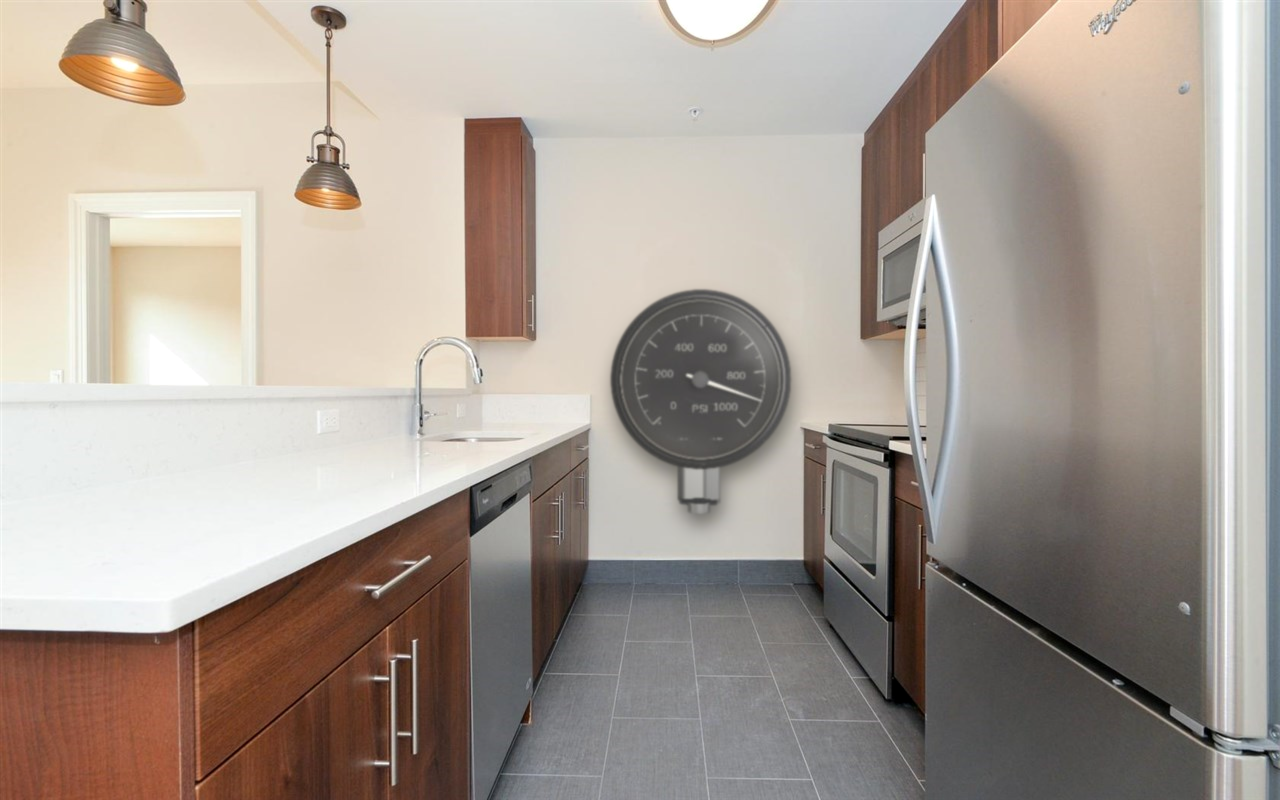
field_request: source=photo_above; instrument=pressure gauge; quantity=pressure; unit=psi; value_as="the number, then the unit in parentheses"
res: 900 (psi)
